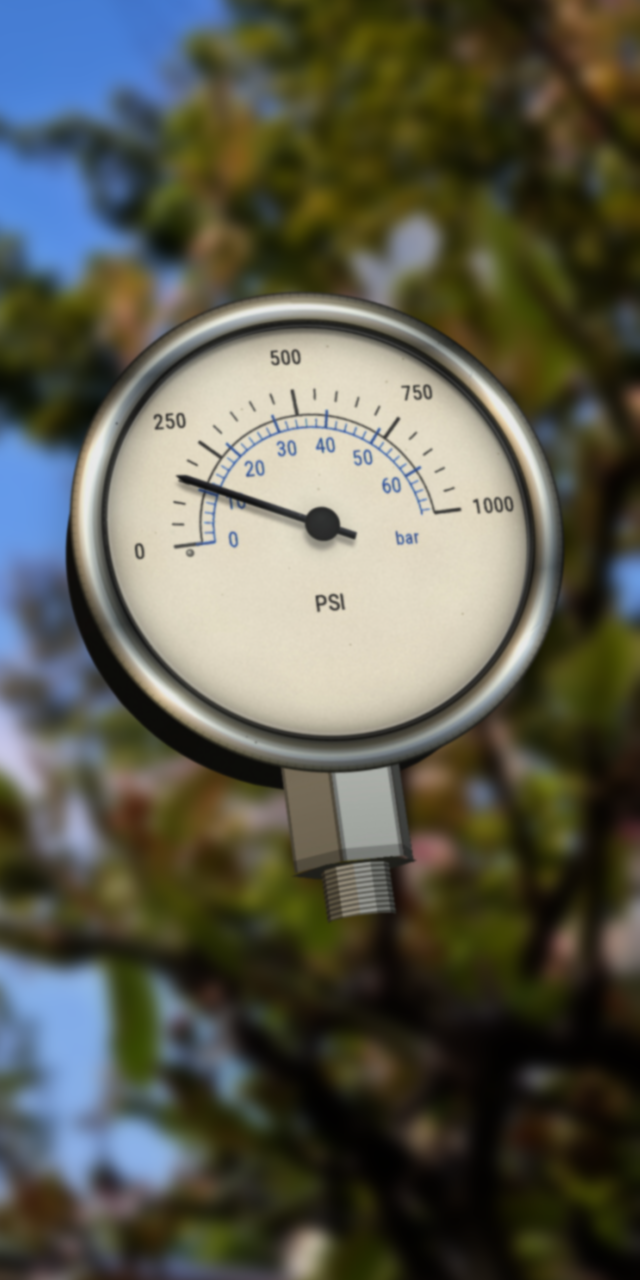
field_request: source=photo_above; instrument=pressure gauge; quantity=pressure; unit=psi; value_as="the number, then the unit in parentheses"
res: 150 (psi)
